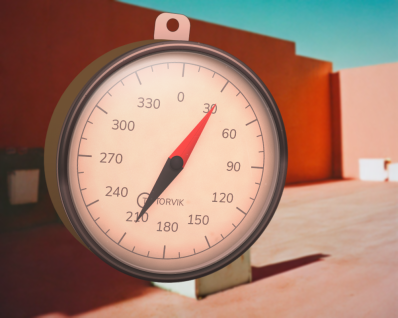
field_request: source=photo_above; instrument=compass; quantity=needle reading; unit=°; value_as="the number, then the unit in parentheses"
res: 30 (°)
